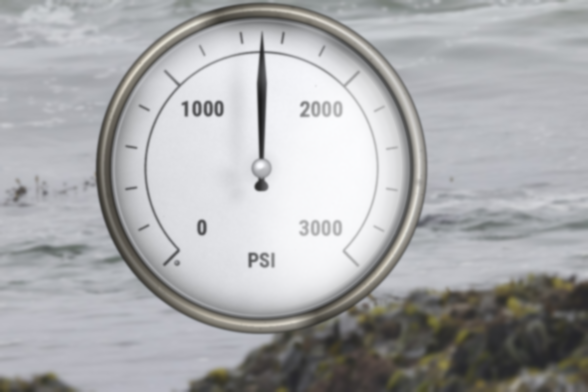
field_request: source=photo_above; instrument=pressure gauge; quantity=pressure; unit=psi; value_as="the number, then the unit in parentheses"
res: 1500 (psi)
